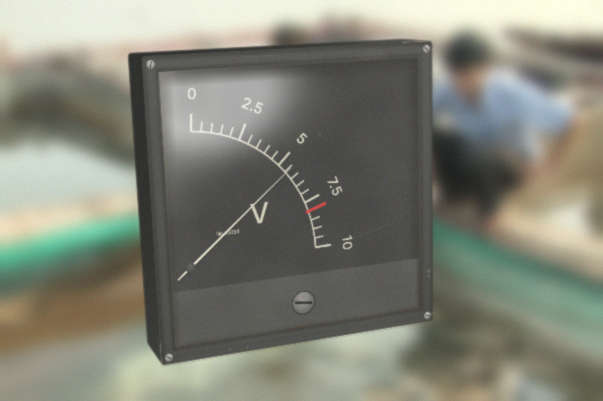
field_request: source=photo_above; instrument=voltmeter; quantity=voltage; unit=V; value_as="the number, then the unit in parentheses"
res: 5.5 (V)
